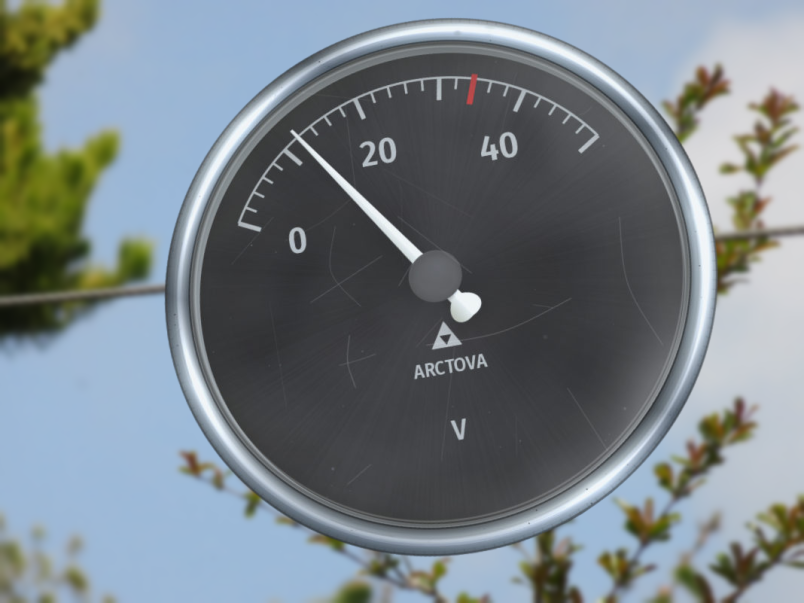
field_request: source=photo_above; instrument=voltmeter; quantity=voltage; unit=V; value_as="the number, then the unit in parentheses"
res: 12 (V)
